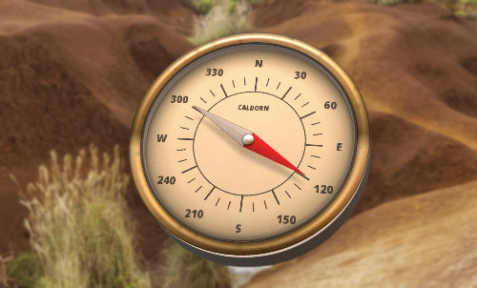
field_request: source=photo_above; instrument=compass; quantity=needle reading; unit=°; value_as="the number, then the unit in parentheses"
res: 120 (°)
